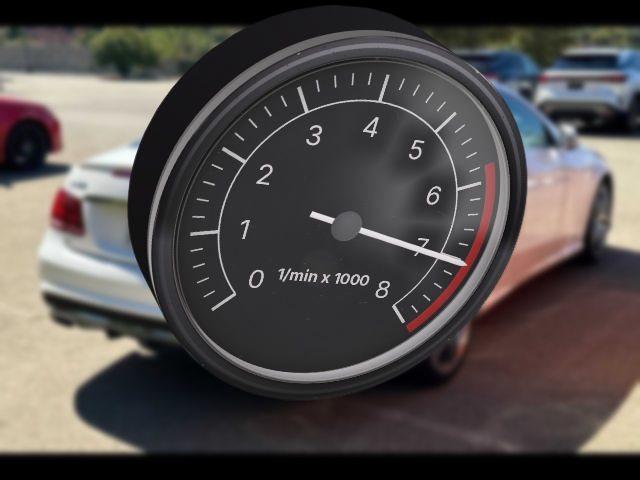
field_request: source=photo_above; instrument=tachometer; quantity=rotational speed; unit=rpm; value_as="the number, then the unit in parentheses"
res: 7000 (rpm)
